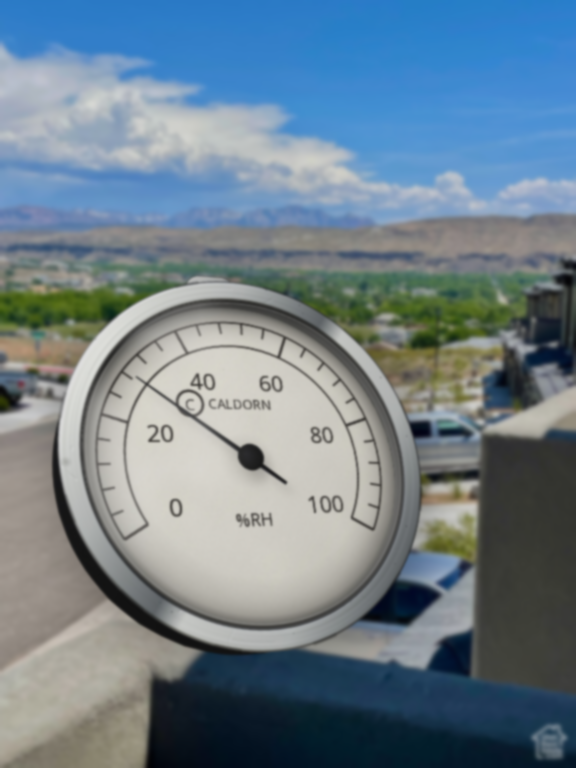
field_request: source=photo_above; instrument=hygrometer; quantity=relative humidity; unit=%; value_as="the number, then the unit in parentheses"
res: 28 (%)
